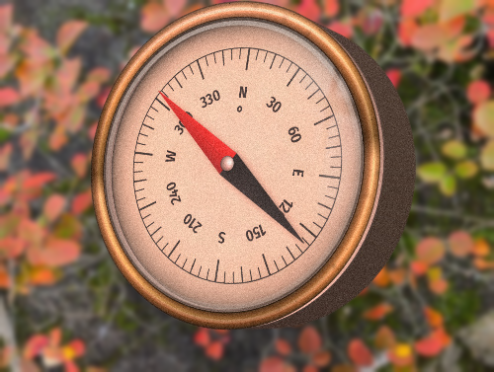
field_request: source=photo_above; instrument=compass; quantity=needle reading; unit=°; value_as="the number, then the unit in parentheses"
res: 305 (°)
